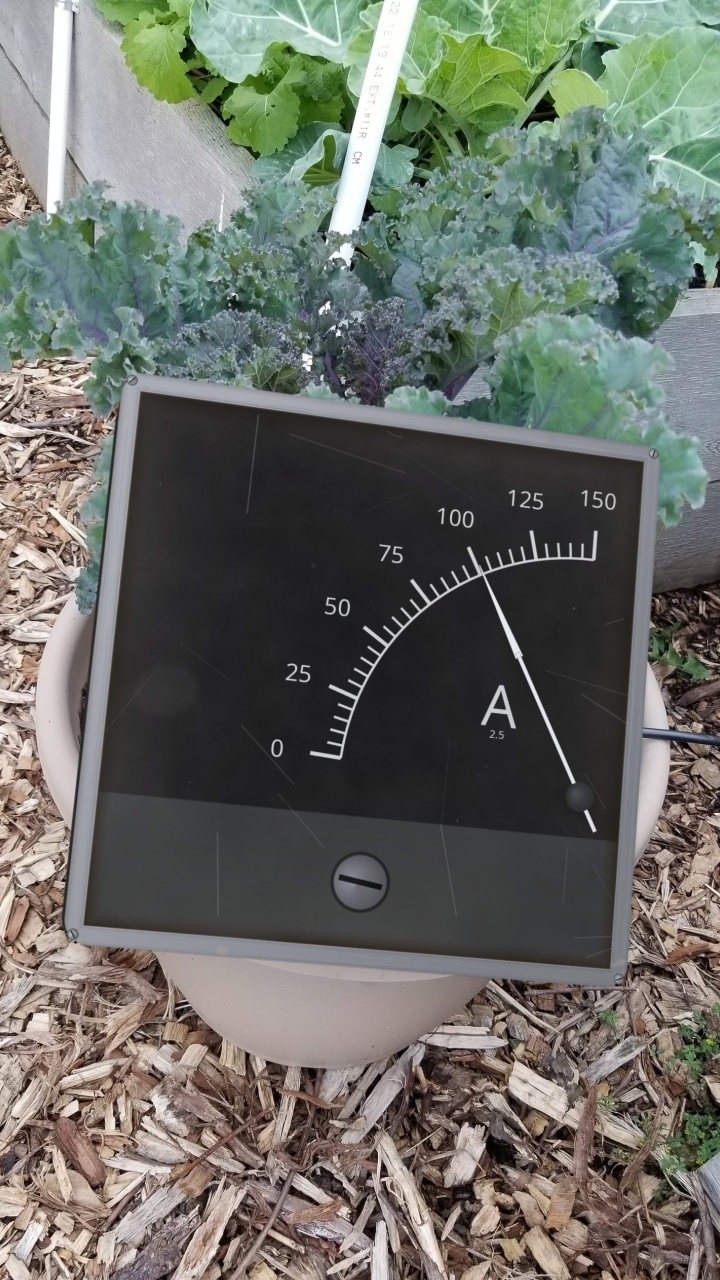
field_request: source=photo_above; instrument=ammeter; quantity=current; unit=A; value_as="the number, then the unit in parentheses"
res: 100 (A)
